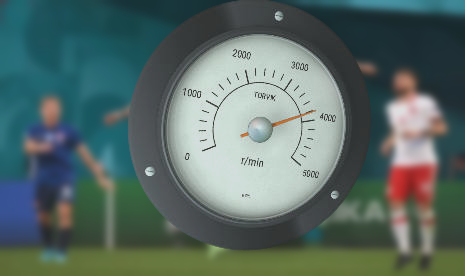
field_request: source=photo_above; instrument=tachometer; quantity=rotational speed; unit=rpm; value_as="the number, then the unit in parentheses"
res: 3800 (rpm)
